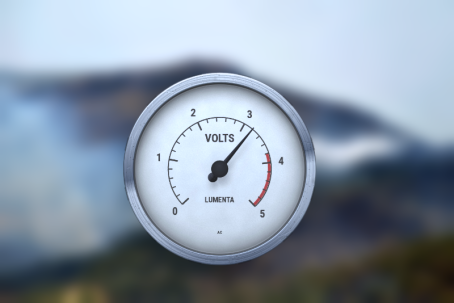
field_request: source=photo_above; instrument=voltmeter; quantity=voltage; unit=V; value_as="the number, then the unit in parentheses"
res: 3.2 (V)
